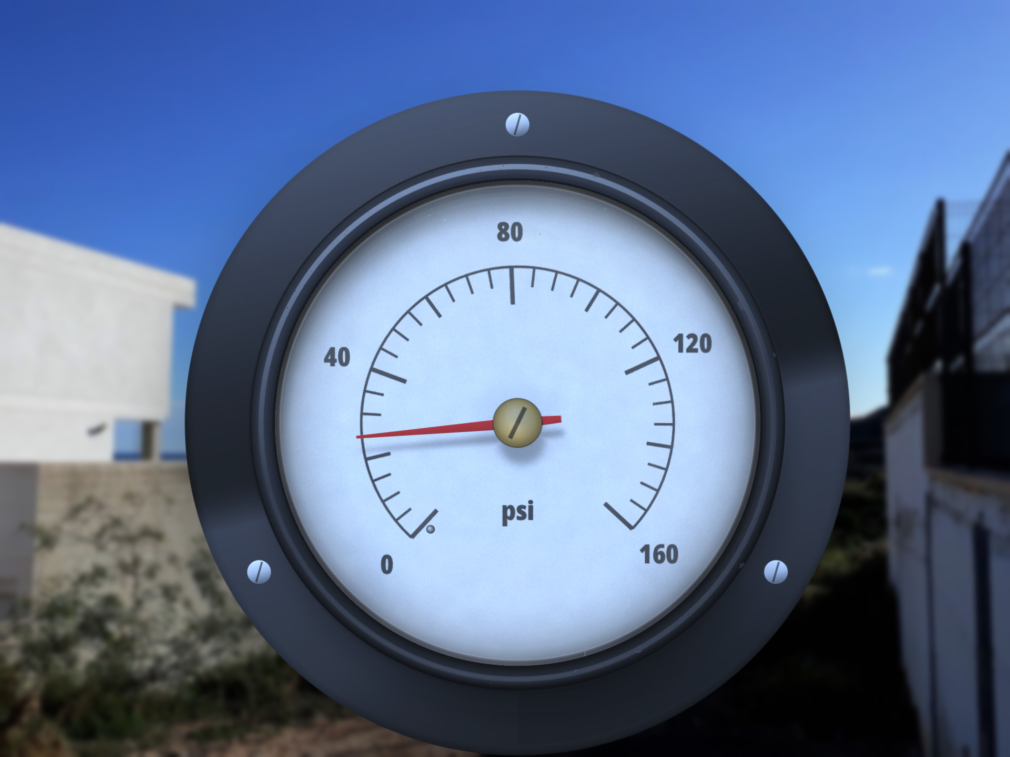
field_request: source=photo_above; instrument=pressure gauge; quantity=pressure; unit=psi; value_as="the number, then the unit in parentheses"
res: 25 (psi)
